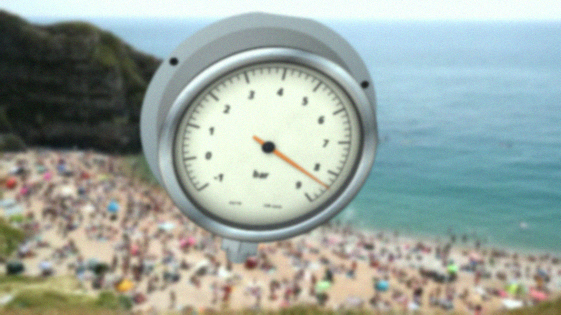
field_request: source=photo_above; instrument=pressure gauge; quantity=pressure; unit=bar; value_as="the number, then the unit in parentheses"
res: 8.4 (bar)
